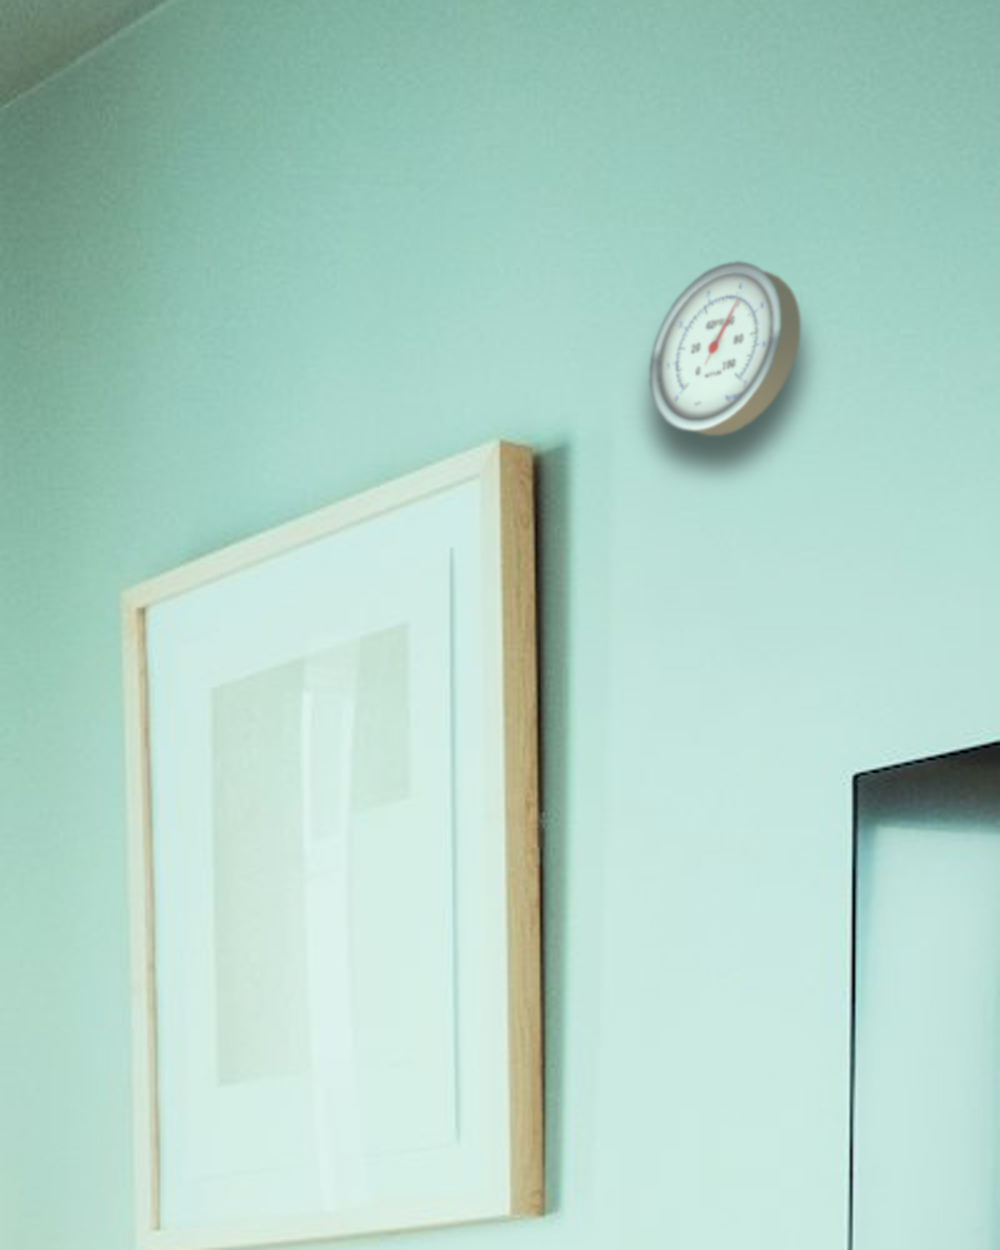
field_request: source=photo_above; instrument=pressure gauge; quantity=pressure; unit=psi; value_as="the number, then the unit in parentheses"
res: 60 (psi)
